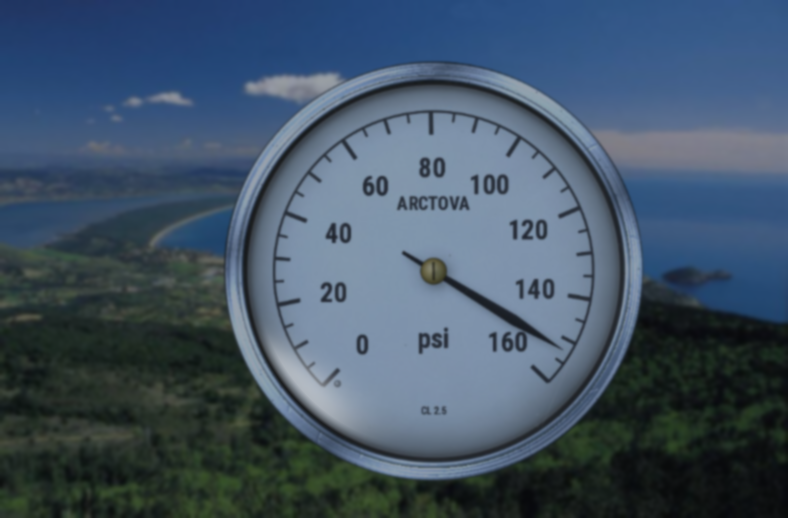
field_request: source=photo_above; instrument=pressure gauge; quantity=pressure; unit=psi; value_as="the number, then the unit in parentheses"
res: 152.5 (psi)
